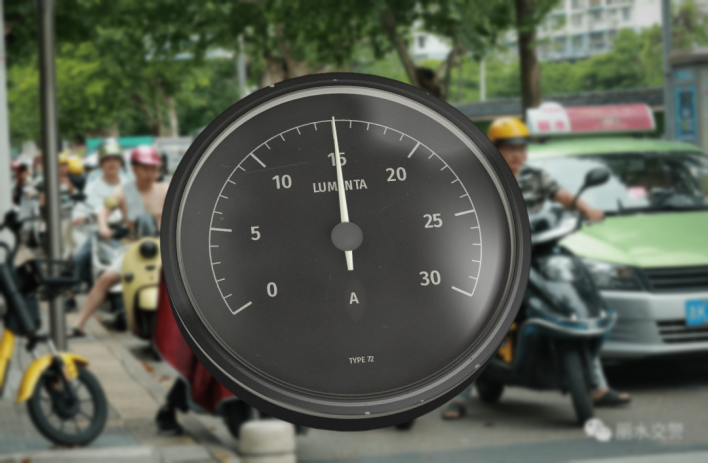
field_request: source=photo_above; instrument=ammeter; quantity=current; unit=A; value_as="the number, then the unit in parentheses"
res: 15 (A)
